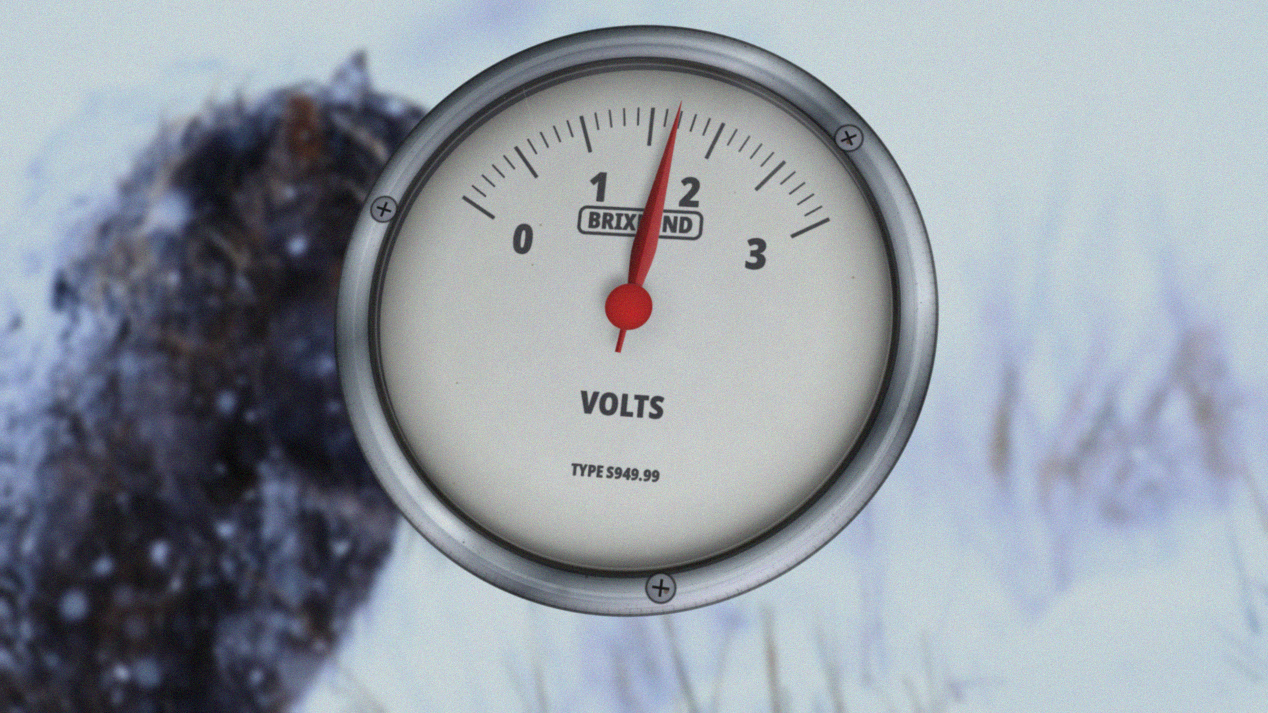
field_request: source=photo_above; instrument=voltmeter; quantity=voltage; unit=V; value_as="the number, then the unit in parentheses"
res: 1.7 (V)
